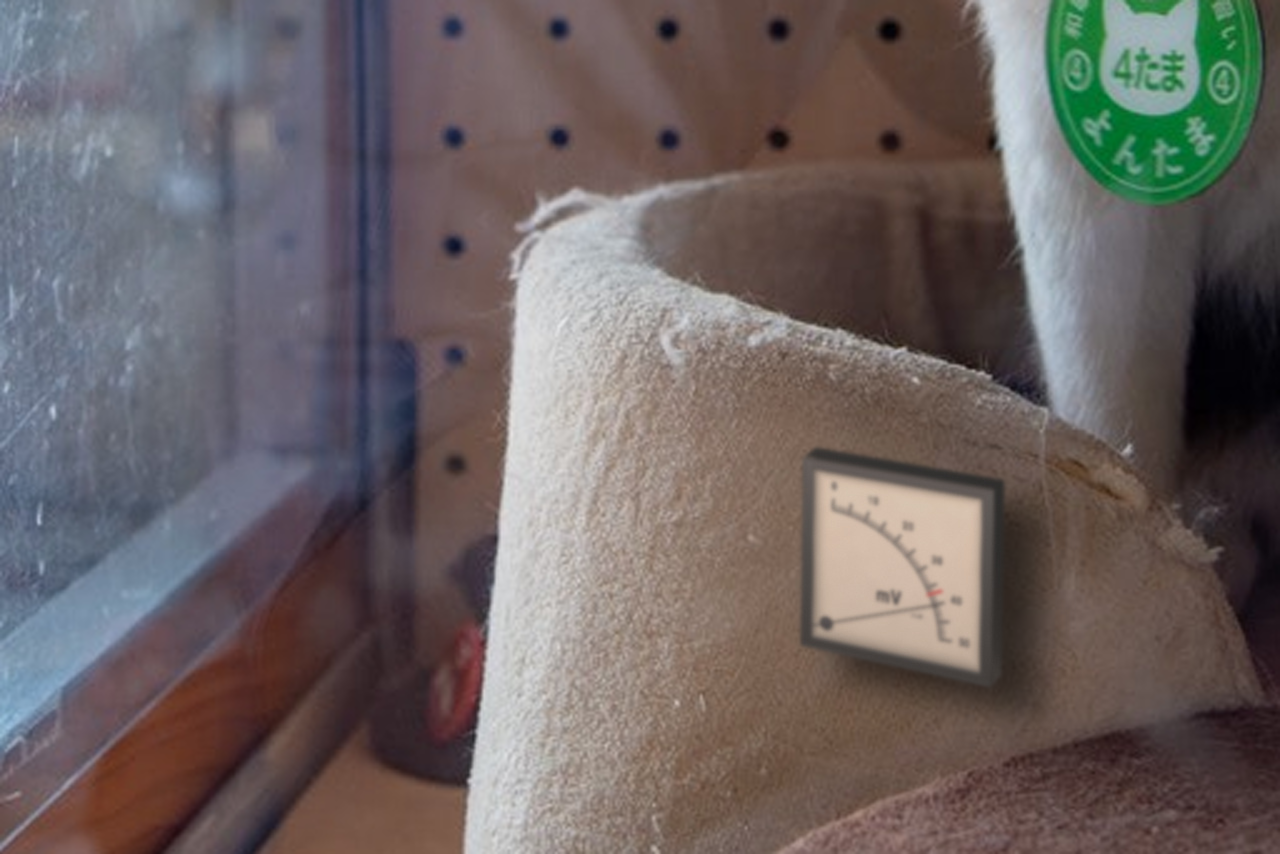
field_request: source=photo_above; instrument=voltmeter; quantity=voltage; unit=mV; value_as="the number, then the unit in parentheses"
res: 40 (mV)
